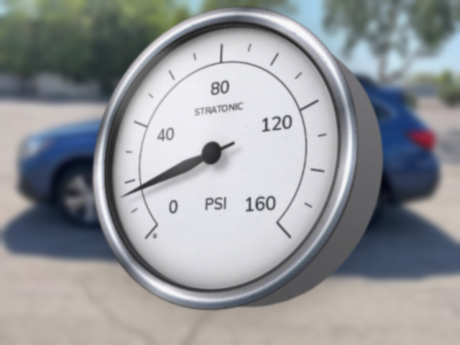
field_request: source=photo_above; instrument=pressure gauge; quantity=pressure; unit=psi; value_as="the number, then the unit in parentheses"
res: 15 (psi)
